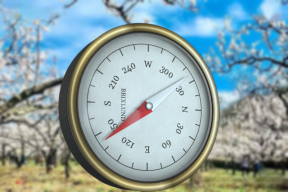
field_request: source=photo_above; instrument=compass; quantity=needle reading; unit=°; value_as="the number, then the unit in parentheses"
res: 142.5 (°)
